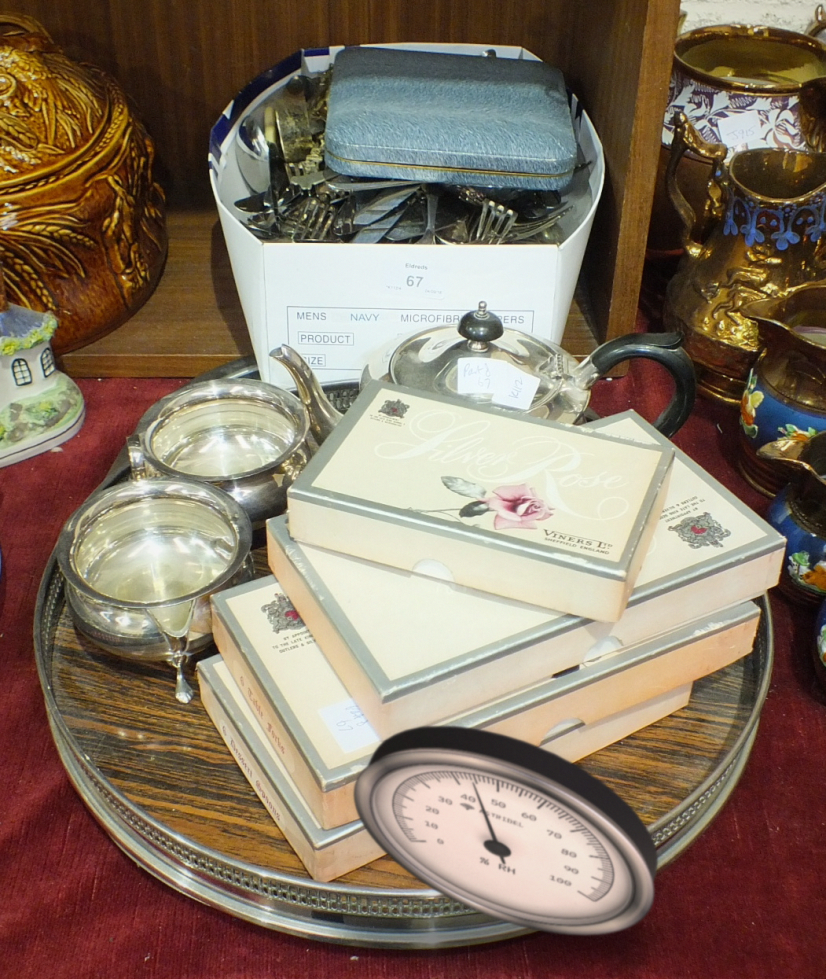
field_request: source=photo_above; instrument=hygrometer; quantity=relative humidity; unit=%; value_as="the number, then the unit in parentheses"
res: 45 (%)
